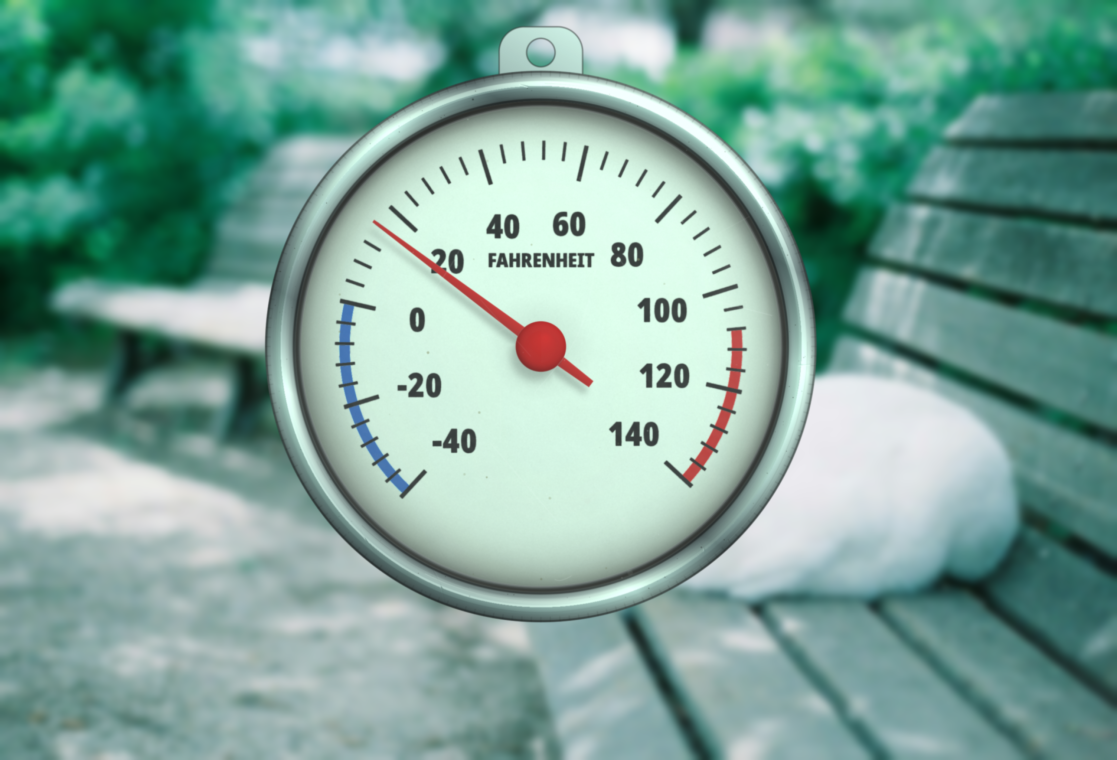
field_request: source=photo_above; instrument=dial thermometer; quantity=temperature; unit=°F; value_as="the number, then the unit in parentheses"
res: 16 (°F)
